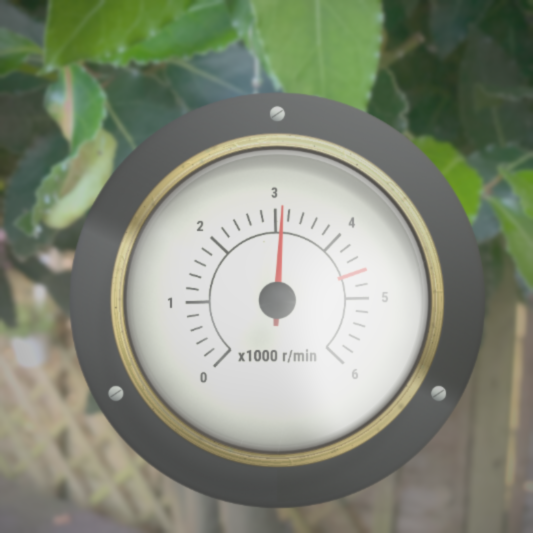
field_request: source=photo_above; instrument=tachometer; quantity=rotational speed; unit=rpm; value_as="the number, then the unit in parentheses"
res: 3100 (rpm)
